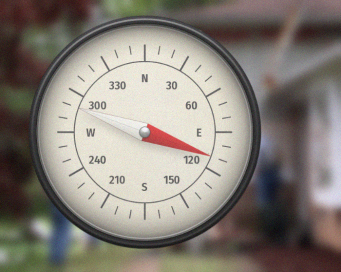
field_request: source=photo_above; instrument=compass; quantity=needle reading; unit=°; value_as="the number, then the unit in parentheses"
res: 110 (°)
